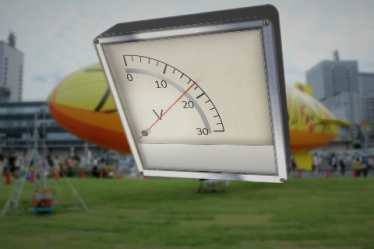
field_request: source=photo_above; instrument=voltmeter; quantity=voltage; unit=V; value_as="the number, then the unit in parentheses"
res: 17 (V)
